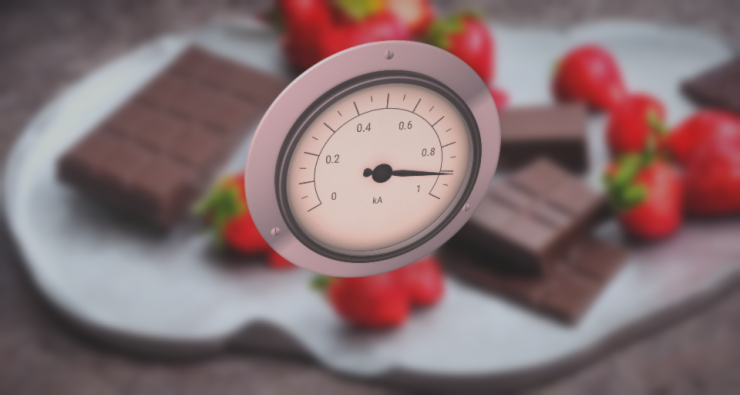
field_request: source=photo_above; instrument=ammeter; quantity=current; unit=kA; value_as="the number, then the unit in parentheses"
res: 0.9 (kA)
